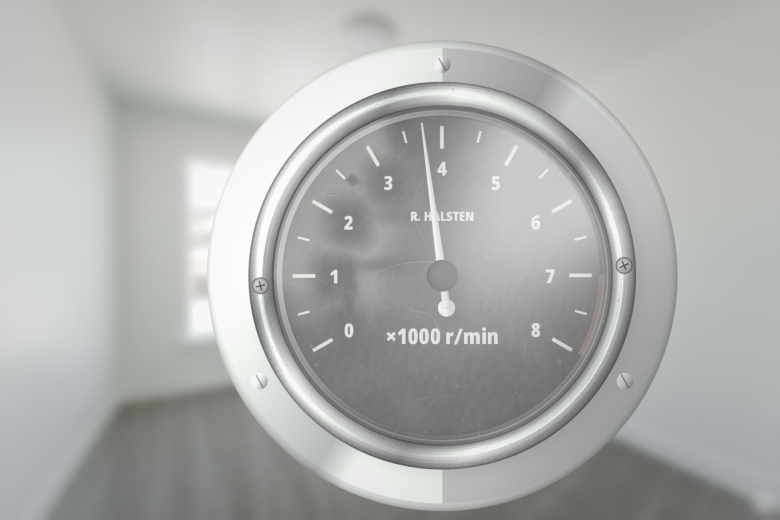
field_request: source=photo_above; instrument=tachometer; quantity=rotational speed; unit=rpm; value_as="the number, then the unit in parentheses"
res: 3750 (rpm)
